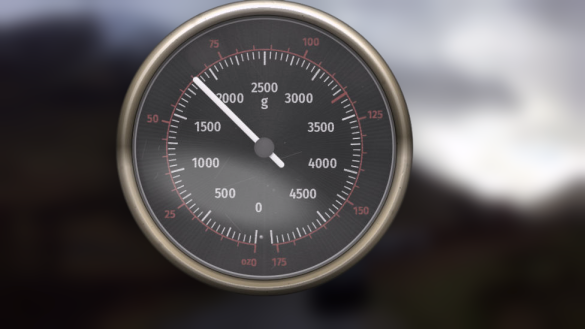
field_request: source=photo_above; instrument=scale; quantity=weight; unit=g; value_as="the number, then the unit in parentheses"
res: 1850 (g)
